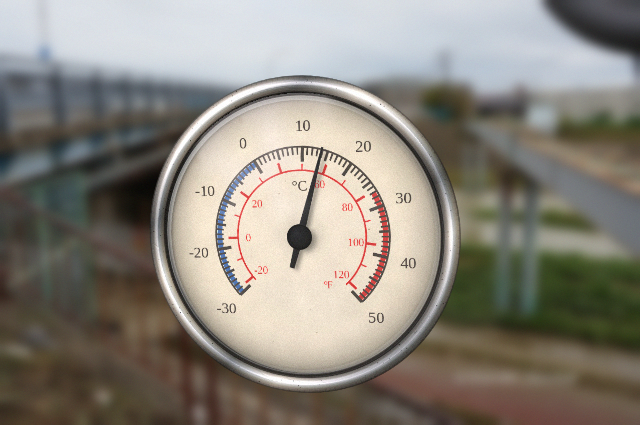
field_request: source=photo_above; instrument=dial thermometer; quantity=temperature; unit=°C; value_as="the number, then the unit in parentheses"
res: 14 (°C)
